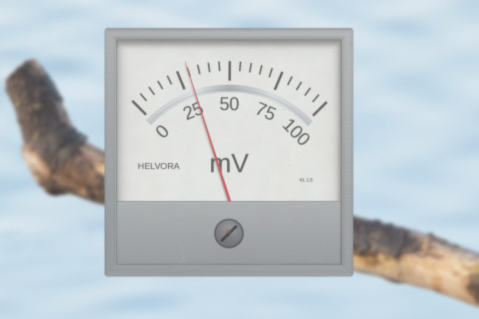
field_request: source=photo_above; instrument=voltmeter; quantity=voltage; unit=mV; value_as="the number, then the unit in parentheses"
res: 30 (mV)
